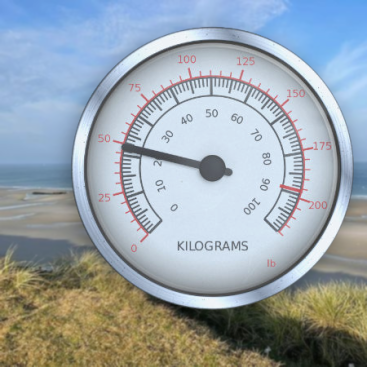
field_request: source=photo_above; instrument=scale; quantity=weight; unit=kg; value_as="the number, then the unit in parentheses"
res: 22 (kg)
